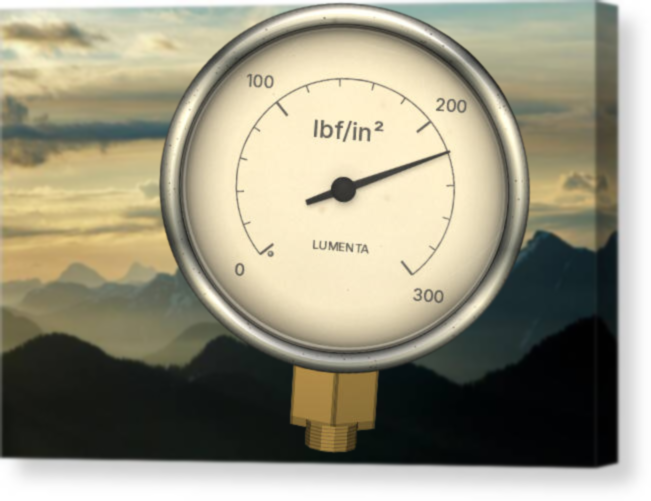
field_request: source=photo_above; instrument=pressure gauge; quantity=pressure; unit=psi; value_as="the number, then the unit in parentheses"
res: 220 (psi)
